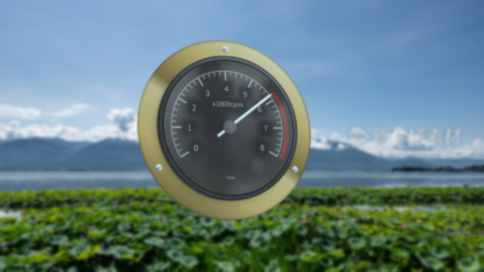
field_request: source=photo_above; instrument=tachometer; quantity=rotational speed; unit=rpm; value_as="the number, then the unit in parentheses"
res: 5800 (rpm)
